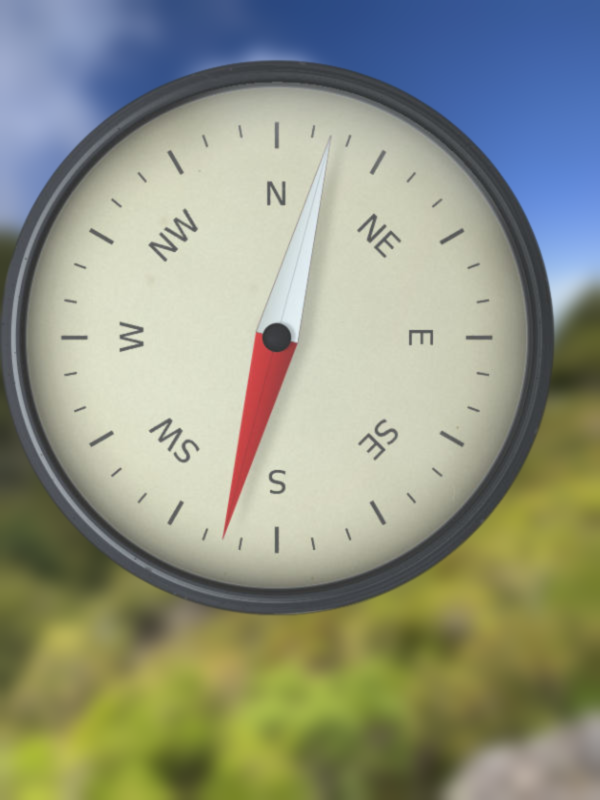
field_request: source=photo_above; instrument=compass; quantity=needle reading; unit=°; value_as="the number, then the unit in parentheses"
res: 195 (°)
